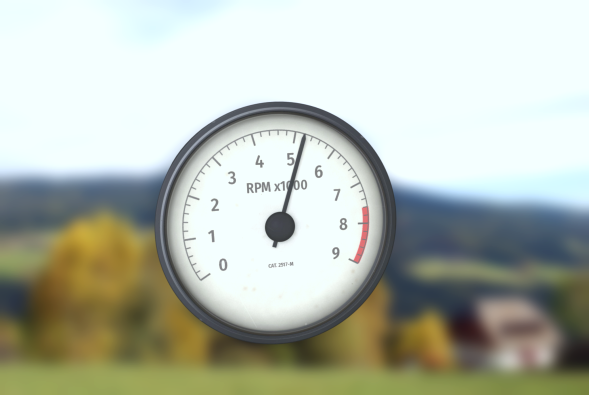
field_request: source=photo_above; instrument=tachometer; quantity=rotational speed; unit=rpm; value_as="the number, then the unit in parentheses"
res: 5200 (rpm)
